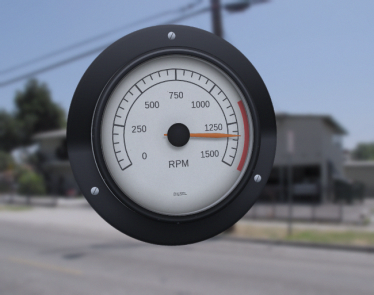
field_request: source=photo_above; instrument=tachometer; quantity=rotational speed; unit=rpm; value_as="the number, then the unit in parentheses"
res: 1325 (rpm)
